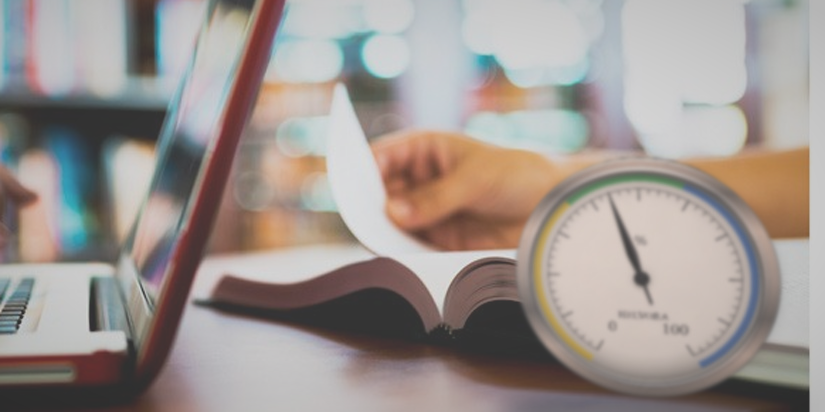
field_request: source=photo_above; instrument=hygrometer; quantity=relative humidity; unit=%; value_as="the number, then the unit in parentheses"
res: 44 (%)
